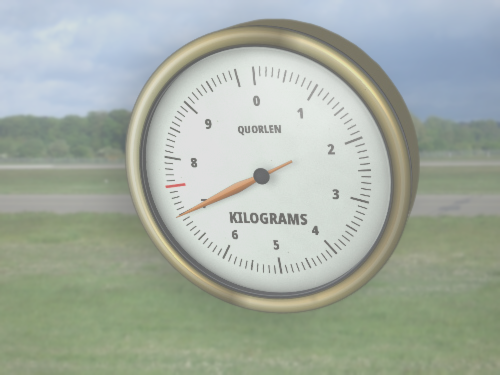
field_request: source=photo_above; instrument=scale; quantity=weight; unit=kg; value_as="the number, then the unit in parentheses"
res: 7 (kg)
